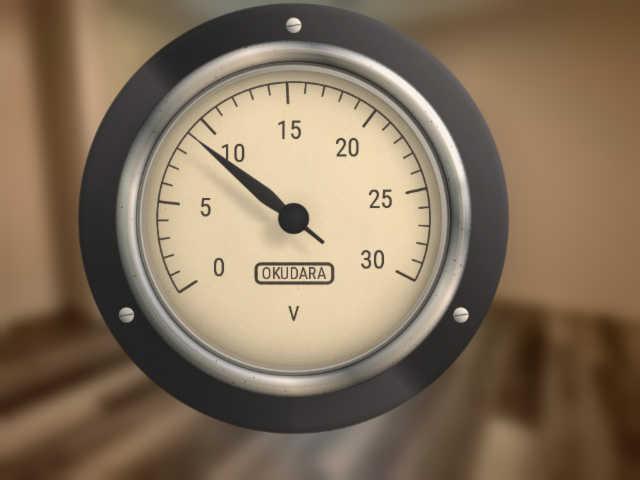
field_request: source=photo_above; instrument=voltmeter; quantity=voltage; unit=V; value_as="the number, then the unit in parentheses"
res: 9 (V)
